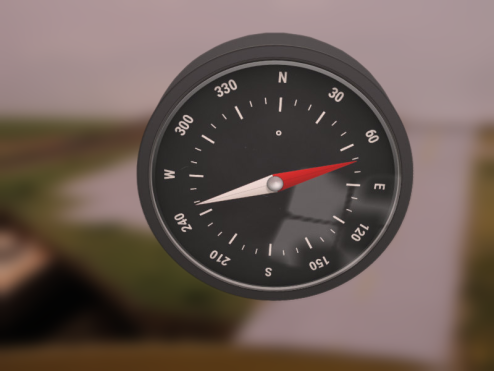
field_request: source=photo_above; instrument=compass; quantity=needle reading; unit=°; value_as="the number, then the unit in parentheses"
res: 70 (°)
